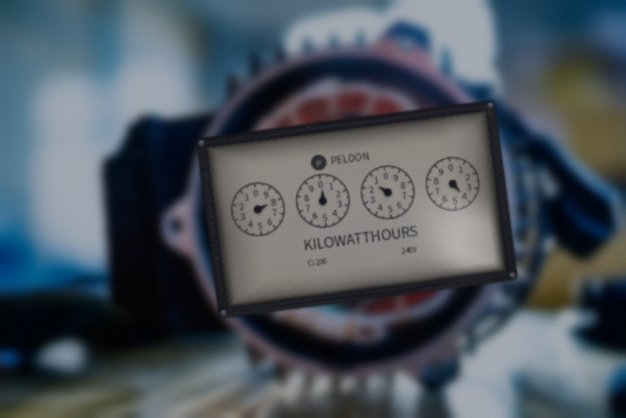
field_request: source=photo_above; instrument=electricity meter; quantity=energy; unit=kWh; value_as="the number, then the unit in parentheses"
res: 8014 (kWh)
